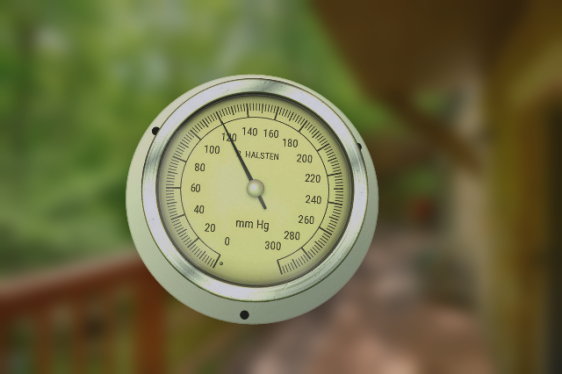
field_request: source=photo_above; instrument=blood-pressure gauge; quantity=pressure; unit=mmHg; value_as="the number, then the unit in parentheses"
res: 120 (mmHg)
